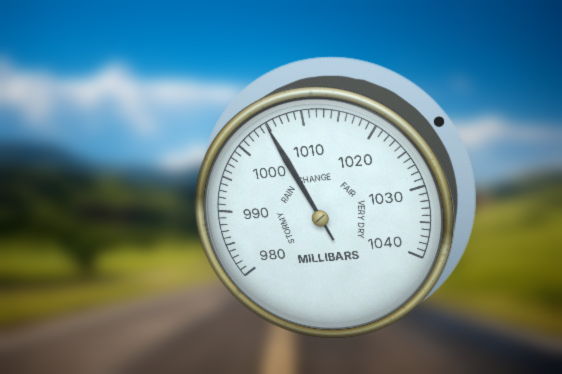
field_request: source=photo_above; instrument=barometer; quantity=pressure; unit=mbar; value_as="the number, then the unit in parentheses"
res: 1005 (mbar)
